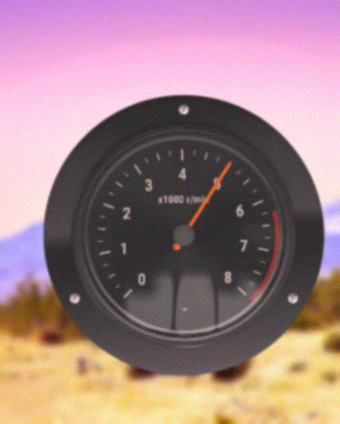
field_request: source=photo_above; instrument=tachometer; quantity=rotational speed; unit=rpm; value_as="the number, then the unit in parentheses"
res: 5000 (rpm)
